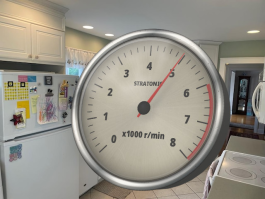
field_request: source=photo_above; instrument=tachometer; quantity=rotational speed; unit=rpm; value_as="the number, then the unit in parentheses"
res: 5000 (rpm)
